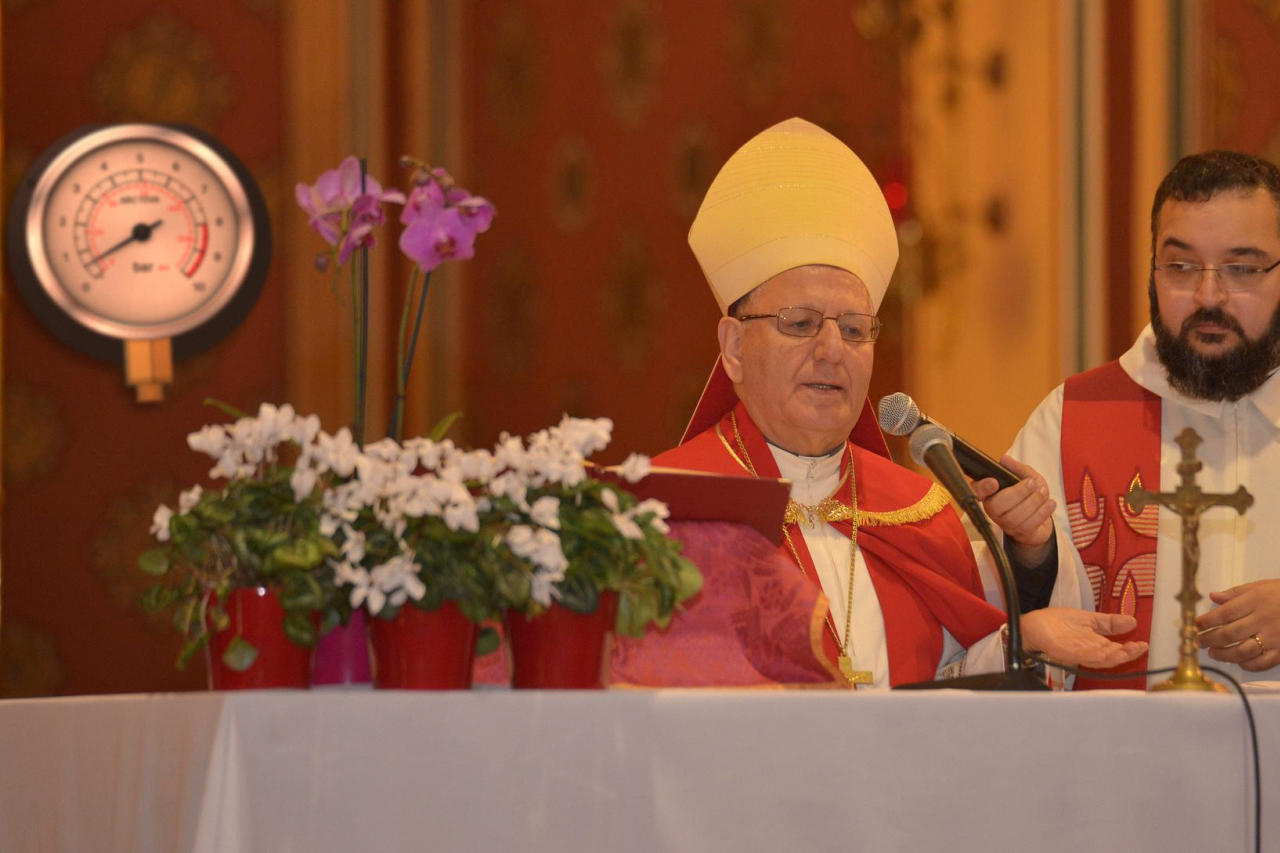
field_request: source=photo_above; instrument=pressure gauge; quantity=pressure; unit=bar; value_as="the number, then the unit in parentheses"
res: 0.5 (bar)
